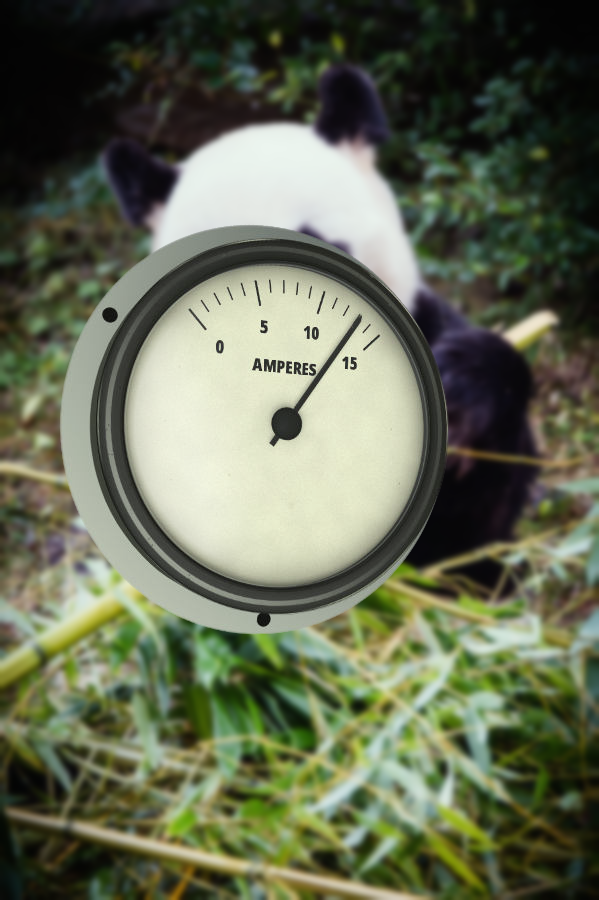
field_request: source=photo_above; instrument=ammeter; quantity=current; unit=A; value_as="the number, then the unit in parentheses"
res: 13 (A)
